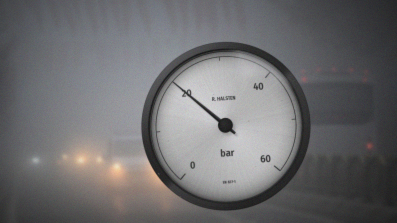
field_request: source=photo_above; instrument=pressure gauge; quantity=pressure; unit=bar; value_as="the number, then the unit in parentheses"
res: 20 (bar)
